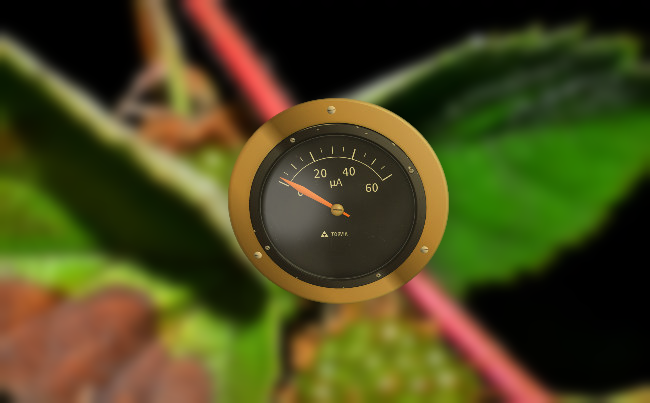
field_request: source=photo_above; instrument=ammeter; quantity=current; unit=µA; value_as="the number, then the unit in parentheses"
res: 2.5 (µA)
